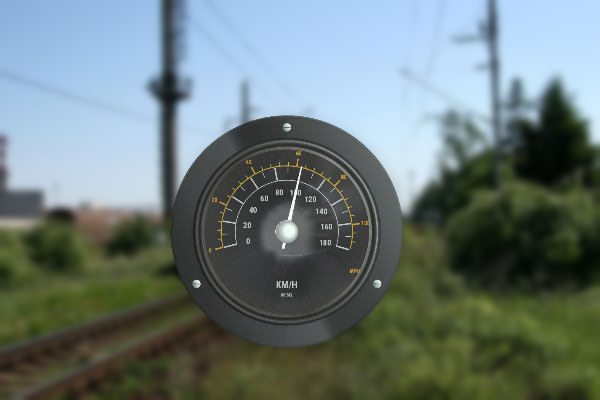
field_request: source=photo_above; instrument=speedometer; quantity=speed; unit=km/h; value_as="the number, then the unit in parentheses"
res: 100 (km/h)
